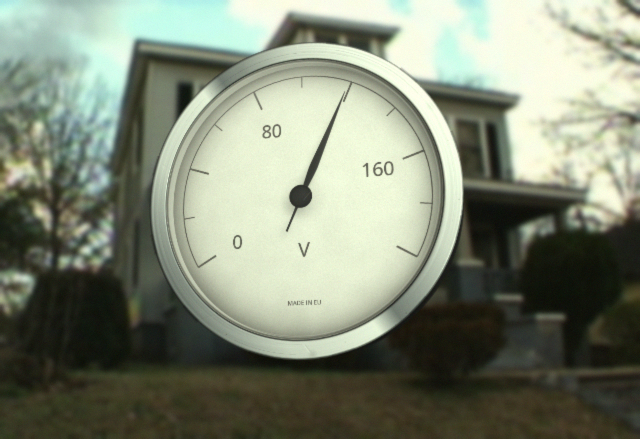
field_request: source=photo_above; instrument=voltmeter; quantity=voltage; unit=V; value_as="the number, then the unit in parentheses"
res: 120 (V)
